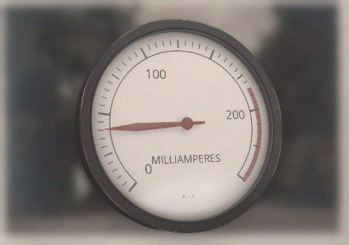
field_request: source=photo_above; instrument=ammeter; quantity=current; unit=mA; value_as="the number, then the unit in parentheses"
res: 40 (mA)
